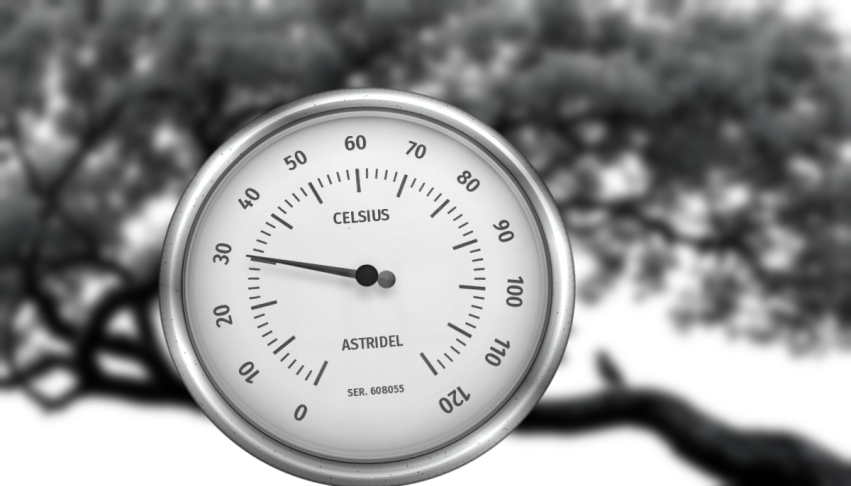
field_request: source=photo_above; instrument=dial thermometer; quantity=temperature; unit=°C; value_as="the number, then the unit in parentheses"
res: 30 (°C)
